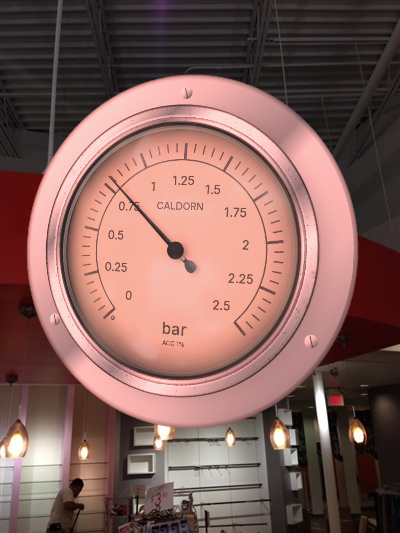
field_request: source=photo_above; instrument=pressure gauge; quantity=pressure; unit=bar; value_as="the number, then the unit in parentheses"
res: 0.8 (bar)
